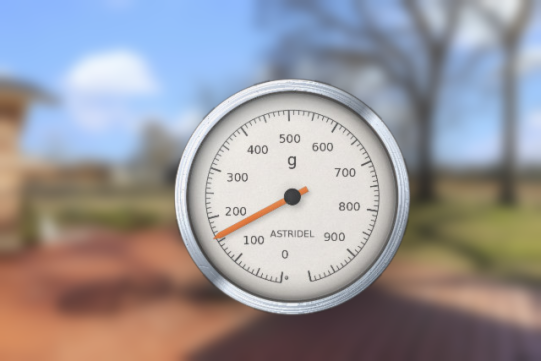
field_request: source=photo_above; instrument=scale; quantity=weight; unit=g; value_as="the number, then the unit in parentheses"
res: 160 (g)
